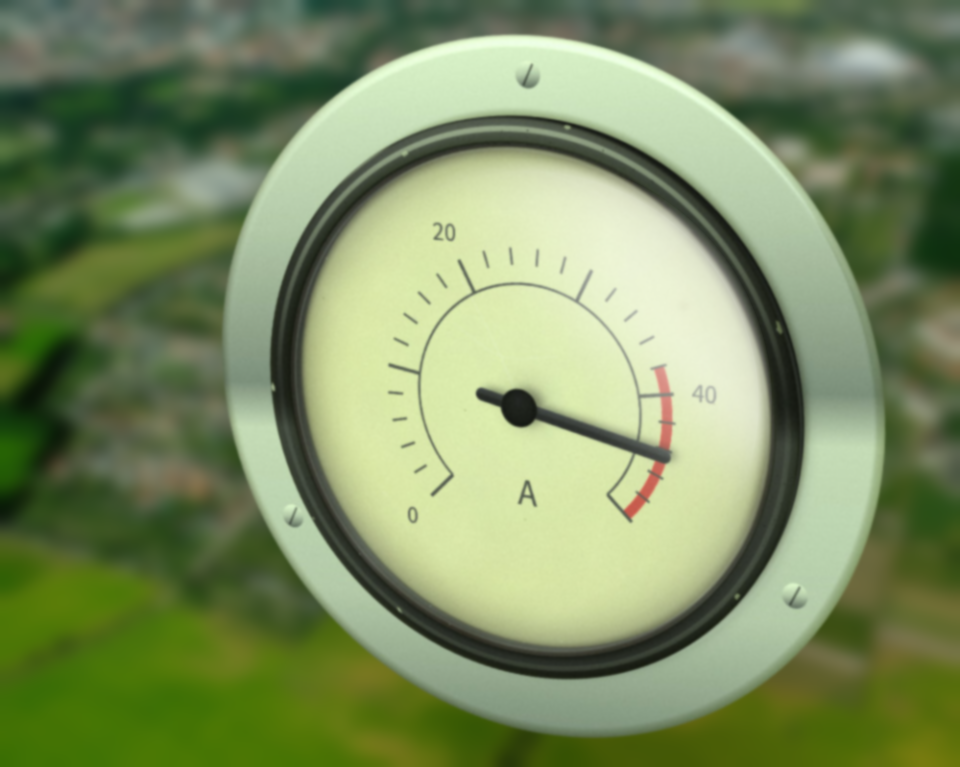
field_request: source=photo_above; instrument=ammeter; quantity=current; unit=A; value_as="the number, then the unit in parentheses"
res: 44 (A)
